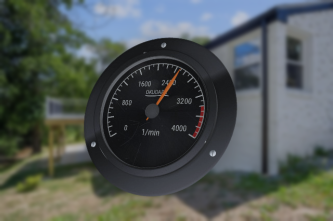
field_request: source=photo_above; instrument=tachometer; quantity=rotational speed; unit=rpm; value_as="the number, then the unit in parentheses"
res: 2500 (rpm)
